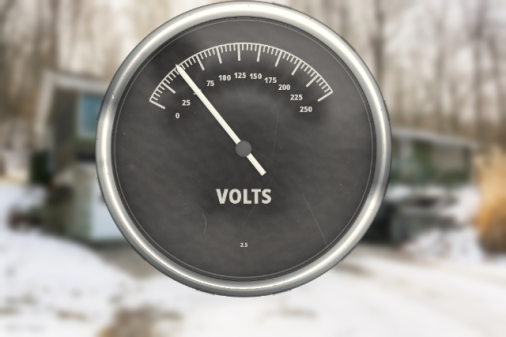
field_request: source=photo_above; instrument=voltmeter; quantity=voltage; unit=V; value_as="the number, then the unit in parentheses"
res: 50 (V)
